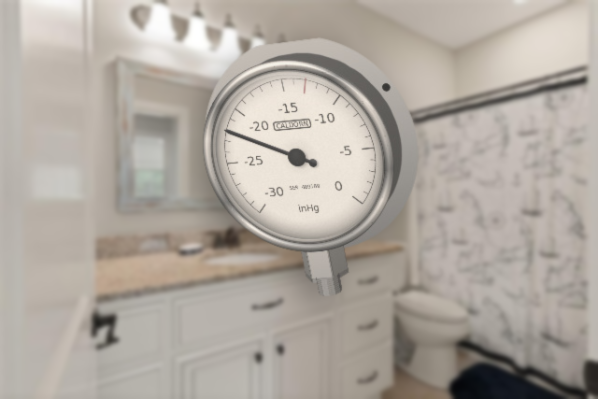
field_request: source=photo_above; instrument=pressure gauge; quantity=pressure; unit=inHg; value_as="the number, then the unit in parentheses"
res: -22 (inHg)
